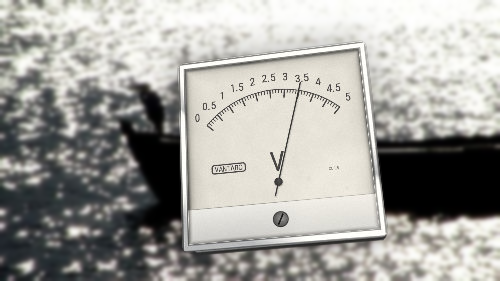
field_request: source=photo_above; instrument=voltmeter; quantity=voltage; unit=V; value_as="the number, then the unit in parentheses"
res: 3.5 (V)
